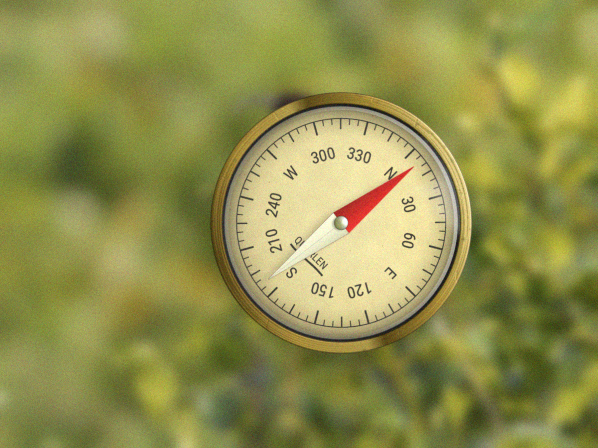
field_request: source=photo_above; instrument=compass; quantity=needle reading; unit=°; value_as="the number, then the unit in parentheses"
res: 7.5 (°)
